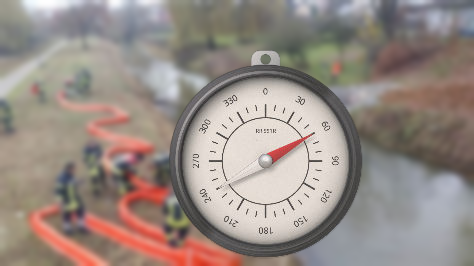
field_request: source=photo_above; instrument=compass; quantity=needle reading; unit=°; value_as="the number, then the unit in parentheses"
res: 60 (°)
